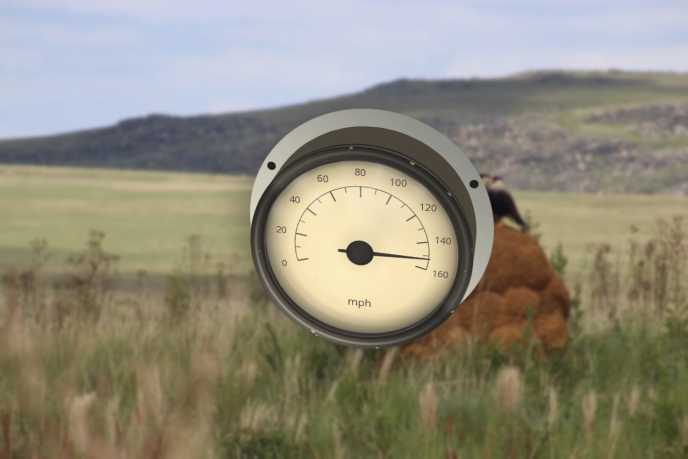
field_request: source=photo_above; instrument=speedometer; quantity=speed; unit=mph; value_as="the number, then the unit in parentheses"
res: 150 (mph)
